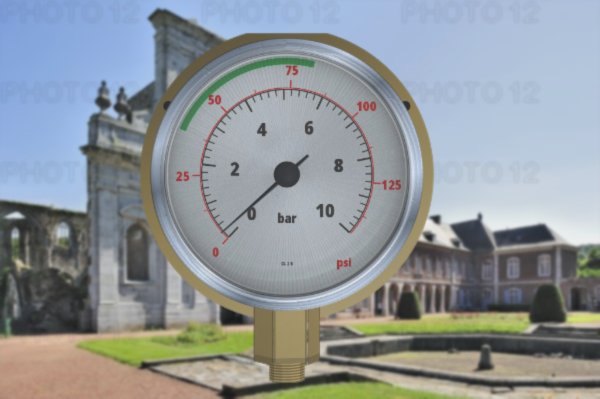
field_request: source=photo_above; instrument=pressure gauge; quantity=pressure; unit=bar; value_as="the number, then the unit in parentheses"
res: 0.2 (bar)
